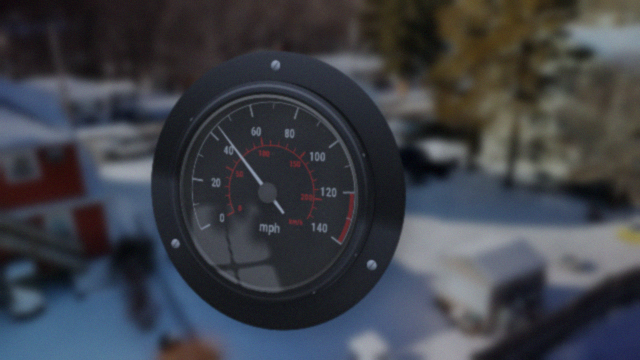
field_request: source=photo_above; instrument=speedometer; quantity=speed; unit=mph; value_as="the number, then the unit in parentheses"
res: 45 (mph)
